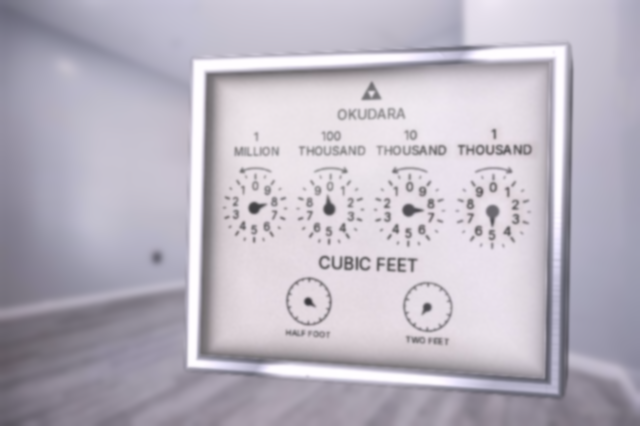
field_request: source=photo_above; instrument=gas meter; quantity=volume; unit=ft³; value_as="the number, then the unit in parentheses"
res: 797500 (ft³)
